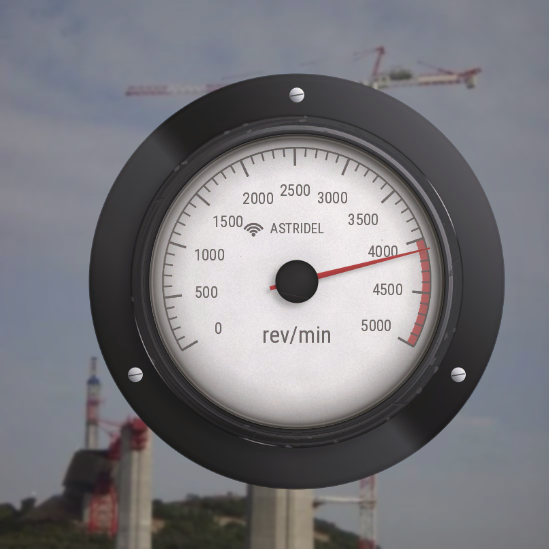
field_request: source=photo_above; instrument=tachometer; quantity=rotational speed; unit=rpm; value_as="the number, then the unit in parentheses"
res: 4100 (rpm)
